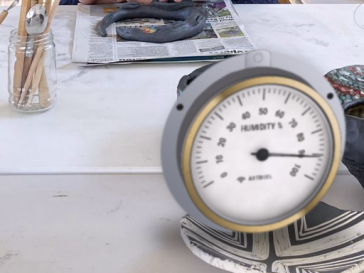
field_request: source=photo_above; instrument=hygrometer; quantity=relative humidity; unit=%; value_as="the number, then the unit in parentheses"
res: 90 (%)
